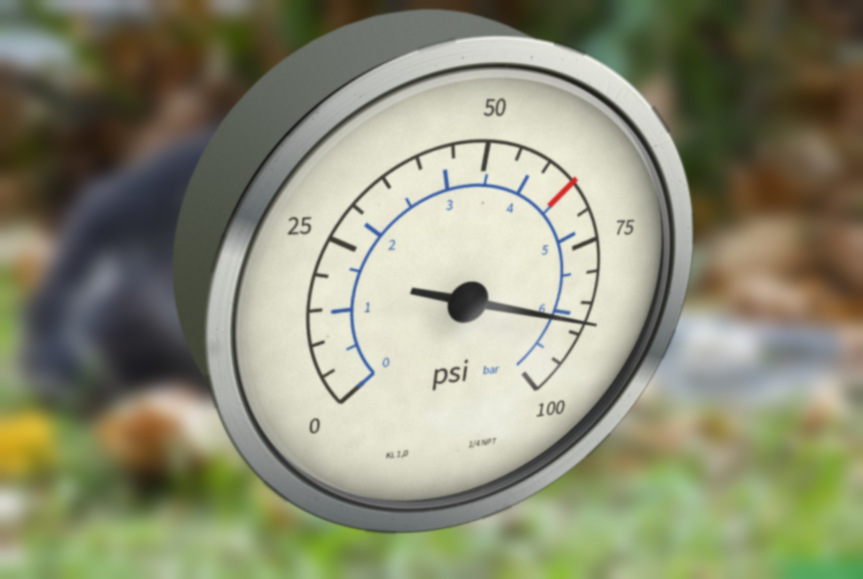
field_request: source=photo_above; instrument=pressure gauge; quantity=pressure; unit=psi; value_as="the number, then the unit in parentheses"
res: 87.5 (psi)
